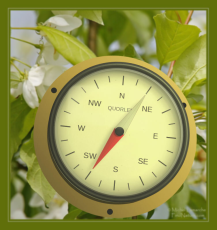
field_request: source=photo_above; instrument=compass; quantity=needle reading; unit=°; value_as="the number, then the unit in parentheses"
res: 210 (°)
